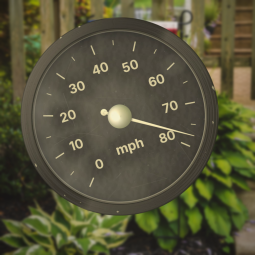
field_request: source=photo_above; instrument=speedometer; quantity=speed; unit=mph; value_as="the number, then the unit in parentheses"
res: 77.5 (mph)
